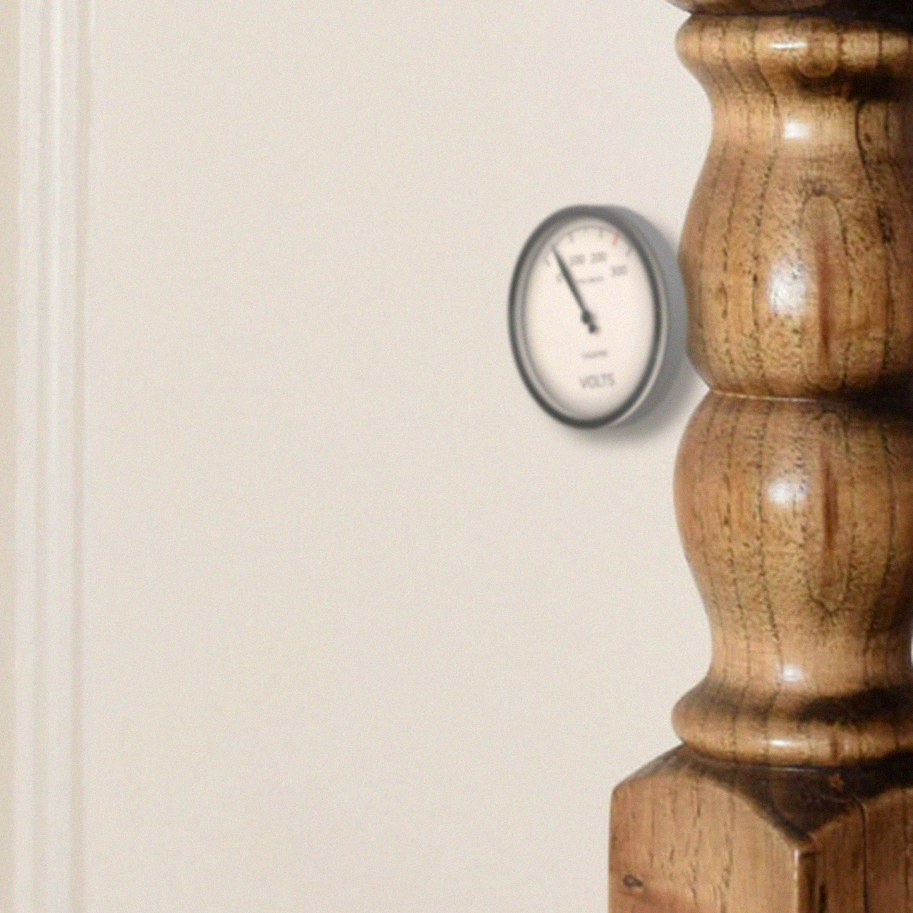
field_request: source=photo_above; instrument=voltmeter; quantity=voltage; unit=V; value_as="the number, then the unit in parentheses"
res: 50 (V)
